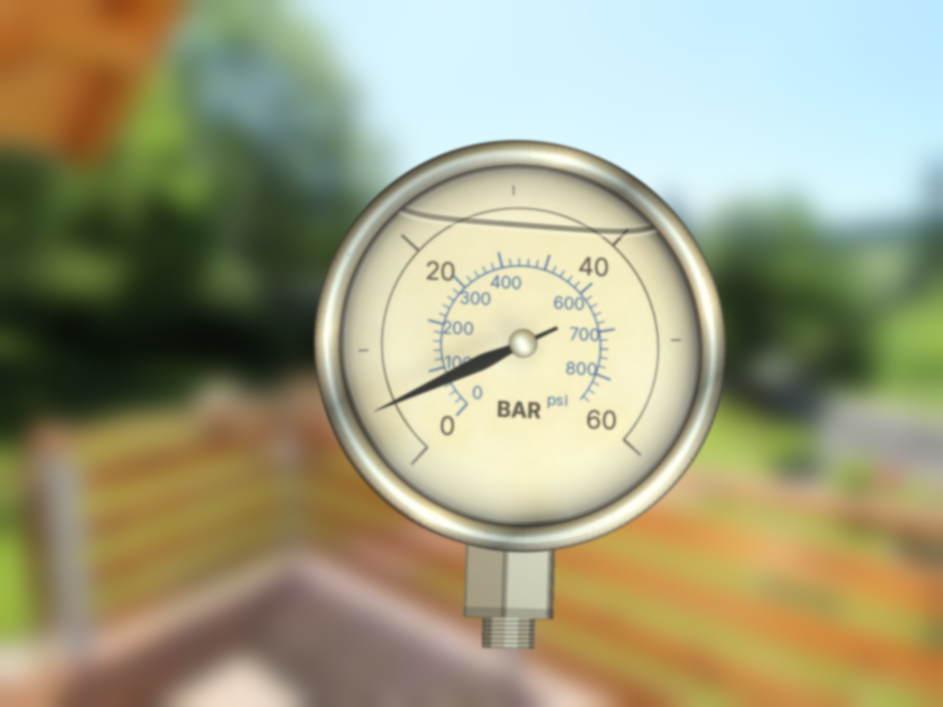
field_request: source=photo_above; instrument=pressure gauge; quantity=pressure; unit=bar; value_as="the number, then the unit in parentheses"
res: 5 (bar)
